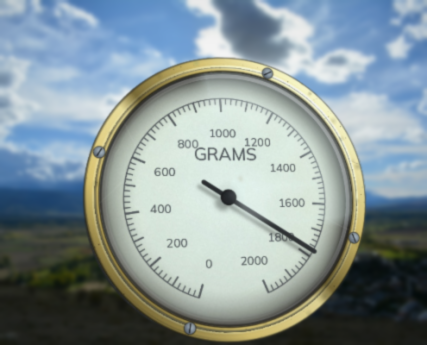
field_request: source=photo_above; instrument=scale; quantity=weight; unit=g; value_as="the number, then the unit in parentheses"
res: 1780 (g)
